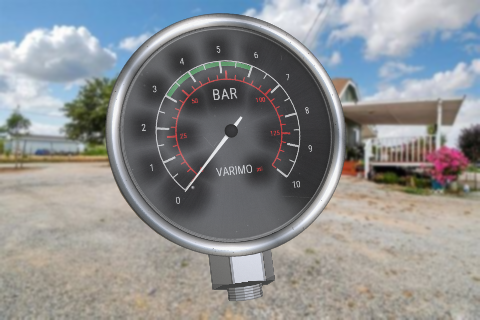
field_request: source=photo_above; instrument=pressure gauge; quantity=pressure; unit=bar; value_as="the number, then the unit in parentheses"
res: 0 (bar)
